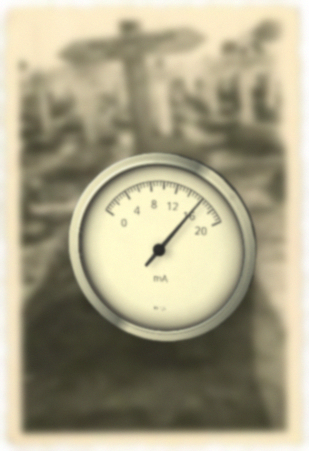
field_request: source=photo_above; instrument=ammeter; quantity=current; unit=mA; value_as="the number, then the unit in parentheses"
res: 16 (mA)
